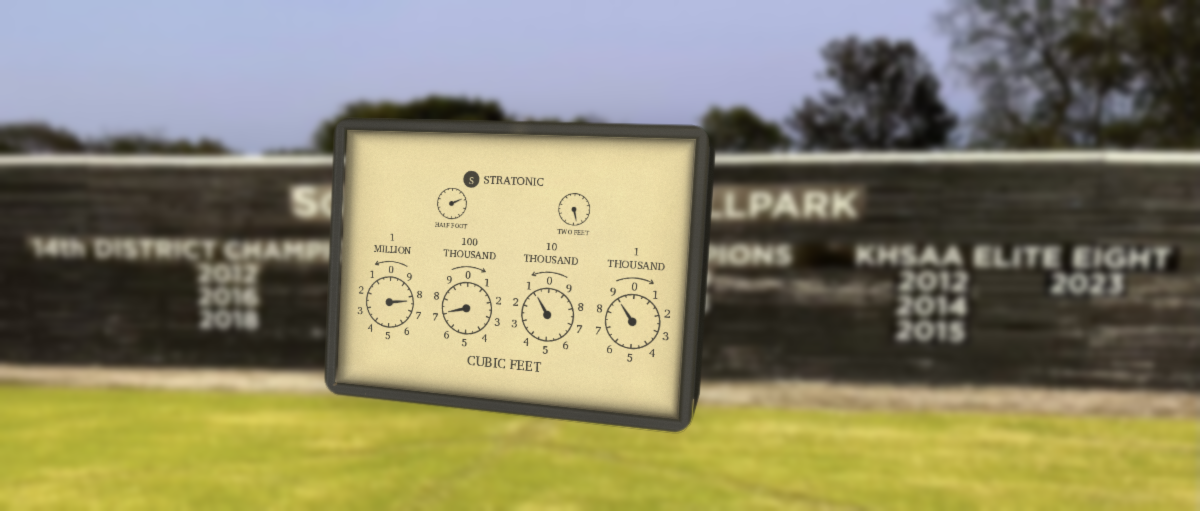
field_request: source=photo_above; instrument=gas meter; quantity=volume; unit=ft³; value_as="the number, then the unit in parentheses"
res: 770900 (ft³)
